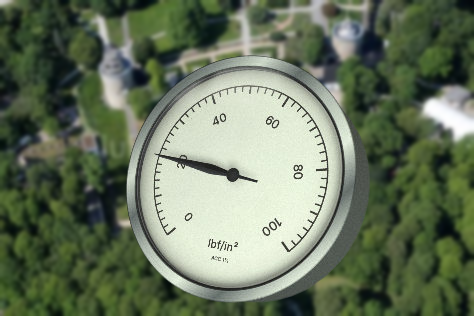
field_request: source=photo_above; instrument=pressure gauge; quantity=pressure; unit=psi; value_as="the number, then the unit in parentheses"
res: 20 (psi)
